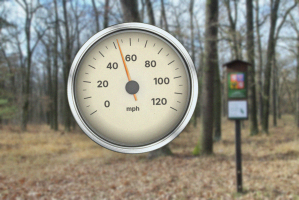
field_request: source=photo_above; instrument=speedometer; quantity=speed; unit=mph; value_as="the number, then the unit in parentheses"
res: 52.5 (mph)
